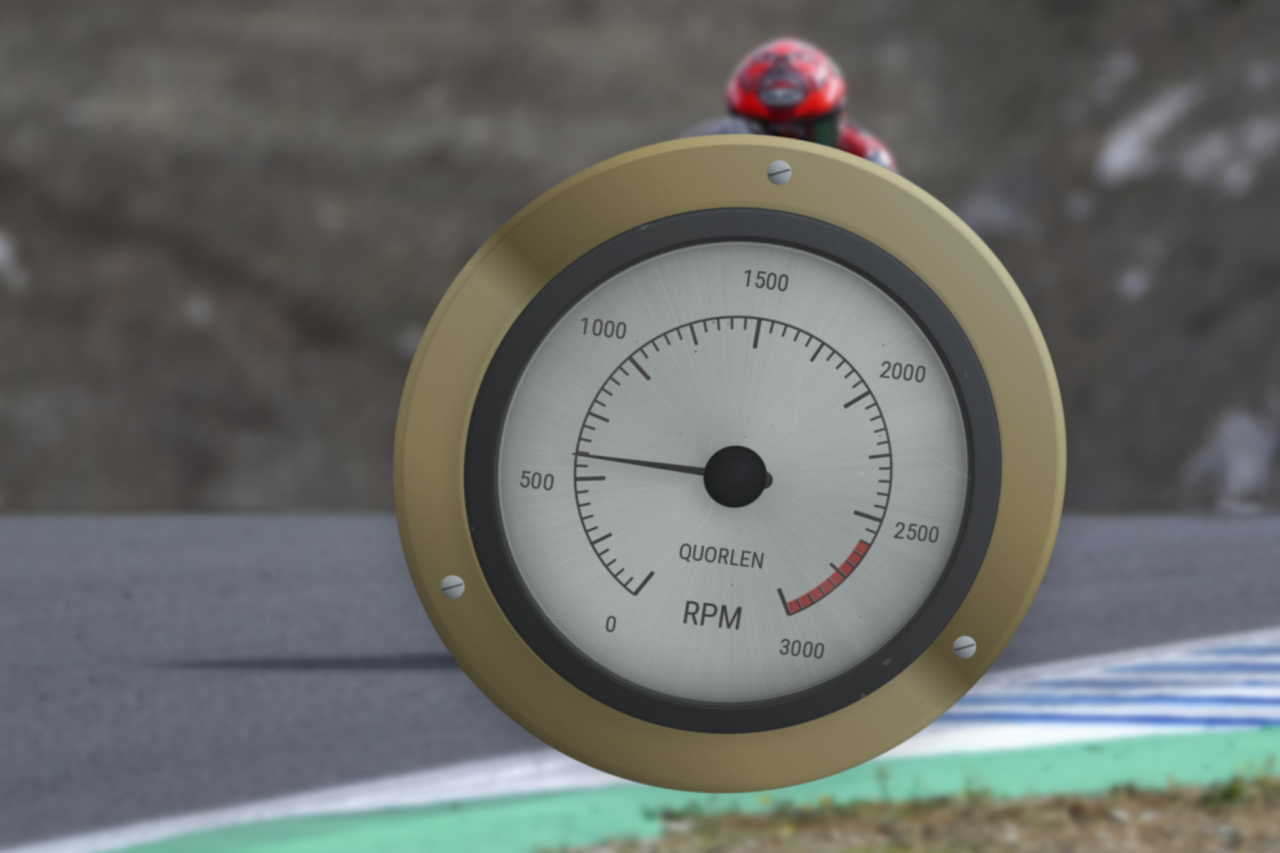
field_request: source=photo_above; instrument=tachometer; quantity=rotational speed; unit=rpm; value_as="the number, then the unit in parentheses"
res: 600 (rpm)
